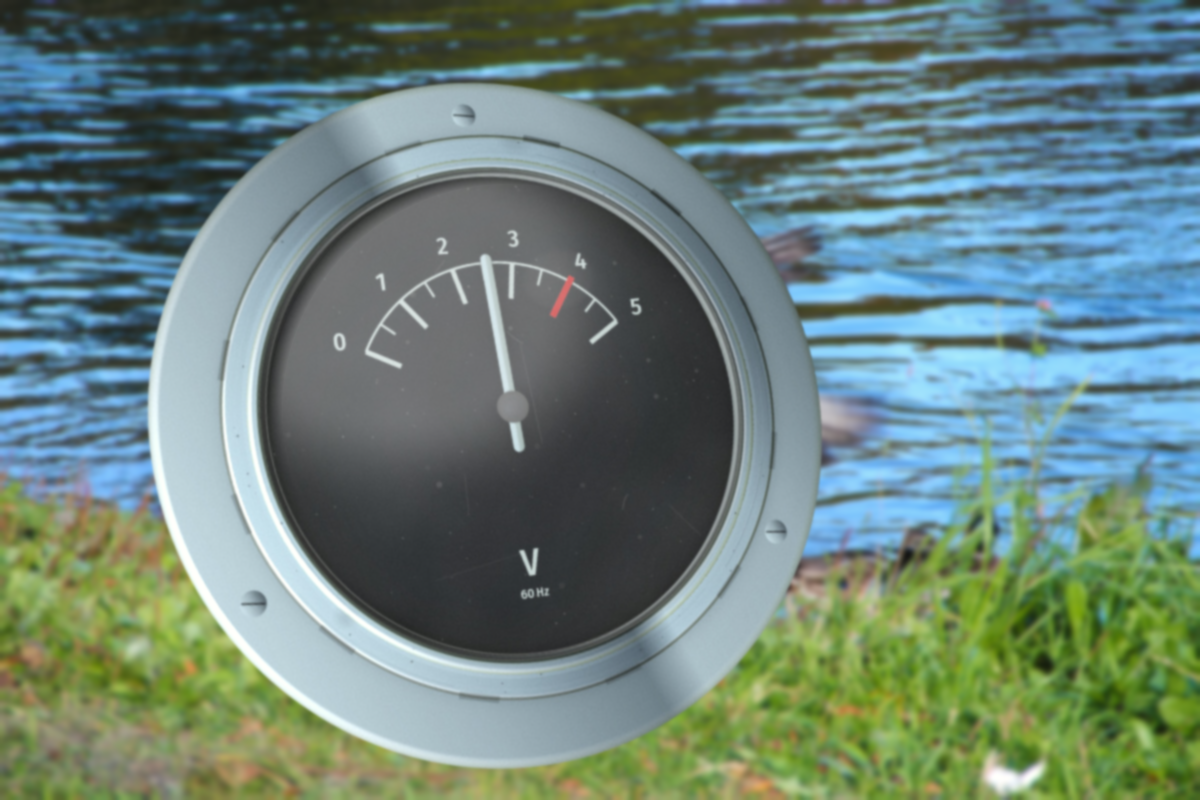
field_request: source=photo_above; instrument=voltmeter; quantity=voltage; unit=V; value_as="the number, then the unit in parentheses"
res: 2.5 (V)
